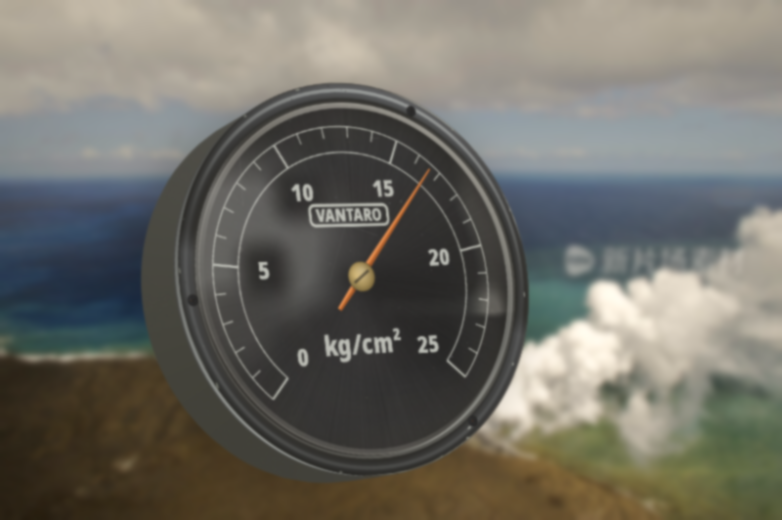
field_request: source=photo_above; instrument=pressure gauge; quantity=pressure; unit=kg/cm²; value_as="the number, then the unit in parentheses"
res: 16.5 (kg/cm²)
